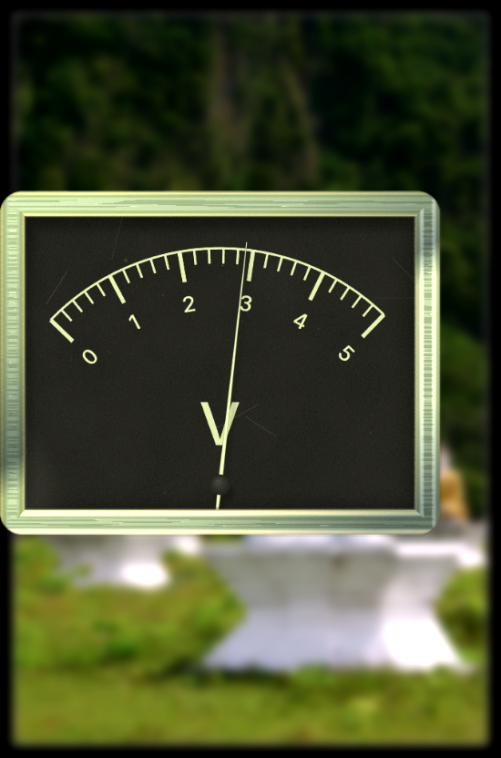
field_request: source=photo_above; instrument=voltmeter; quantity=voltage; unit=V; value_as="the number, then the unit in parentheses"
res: 2.9 (V)
